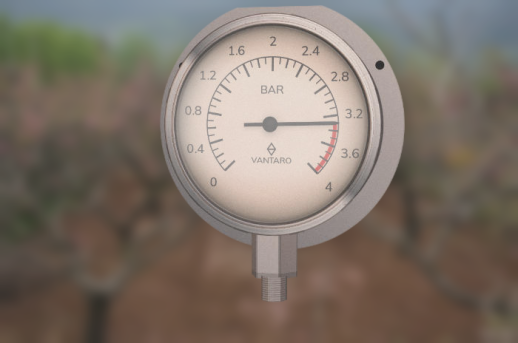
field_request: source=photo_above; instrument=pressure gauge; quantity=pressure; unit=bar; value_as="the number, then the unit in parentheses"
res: 3.3 (bar)
